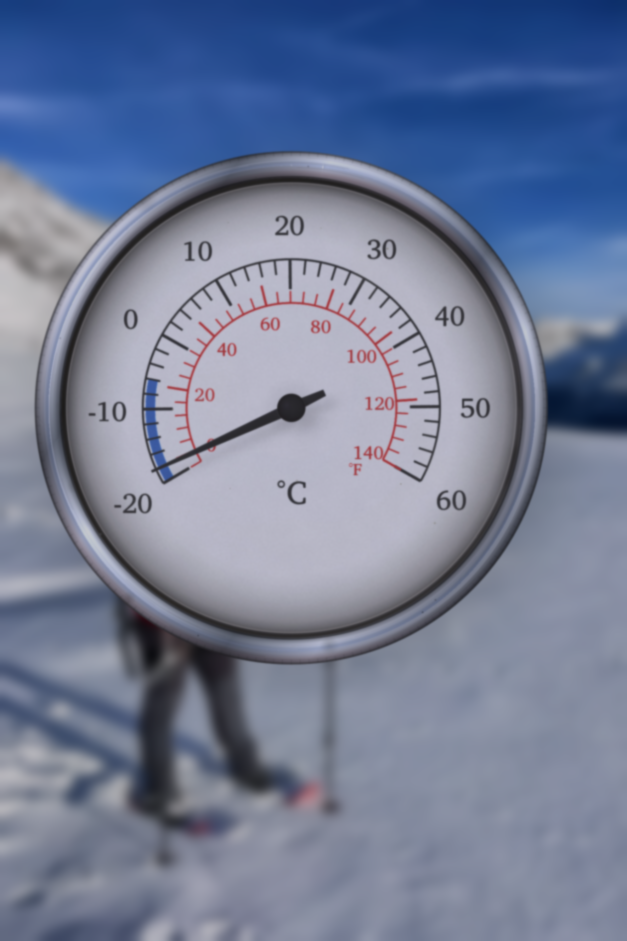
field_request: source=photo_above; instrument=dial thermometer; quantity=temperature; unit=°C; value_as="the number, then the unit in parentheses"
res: -18 (°C)
